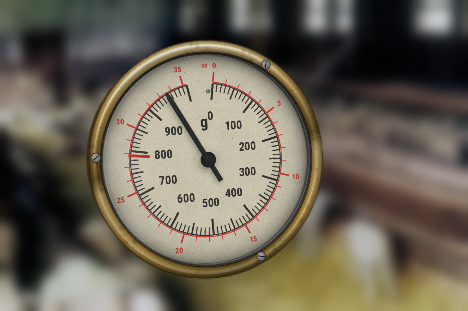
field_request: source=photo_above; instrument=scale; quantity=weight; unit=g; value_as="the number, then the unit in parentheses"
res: 950 (g)
